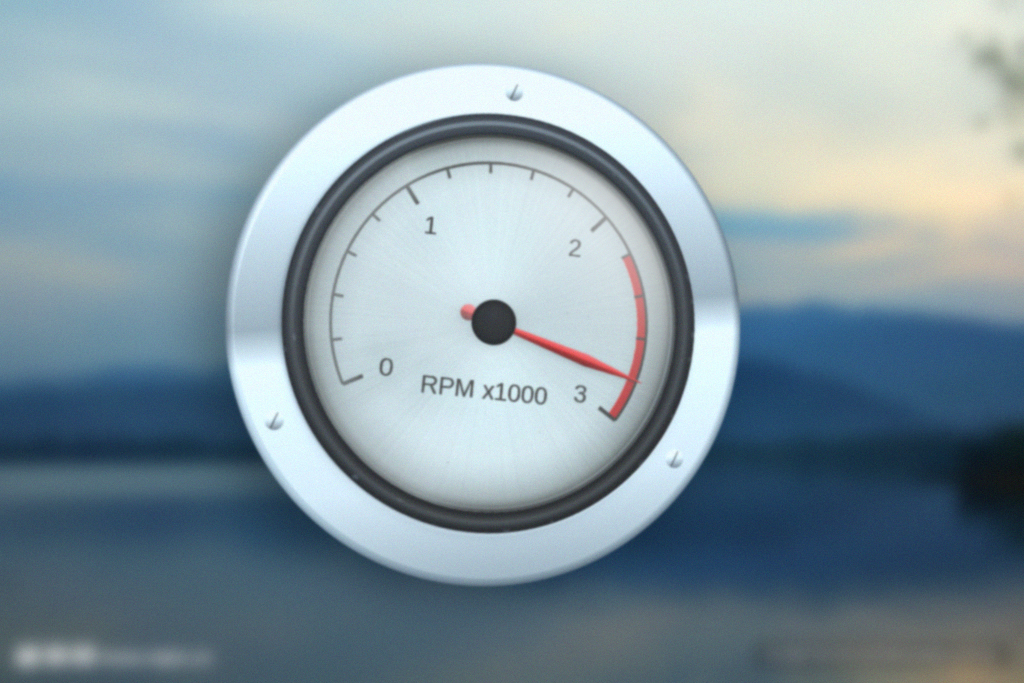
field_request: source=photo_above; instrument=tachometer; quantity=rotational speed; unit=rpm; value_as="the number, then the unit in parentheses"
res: 2800 (rpm)
